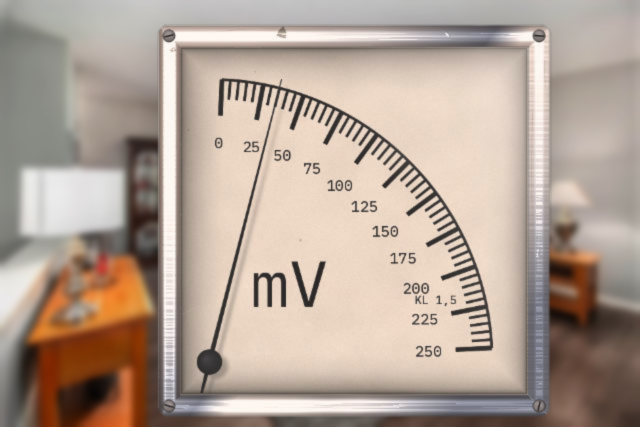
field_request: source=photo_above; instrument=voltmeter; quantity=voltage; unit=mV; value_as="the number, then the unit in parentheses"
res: 35 (mV)
